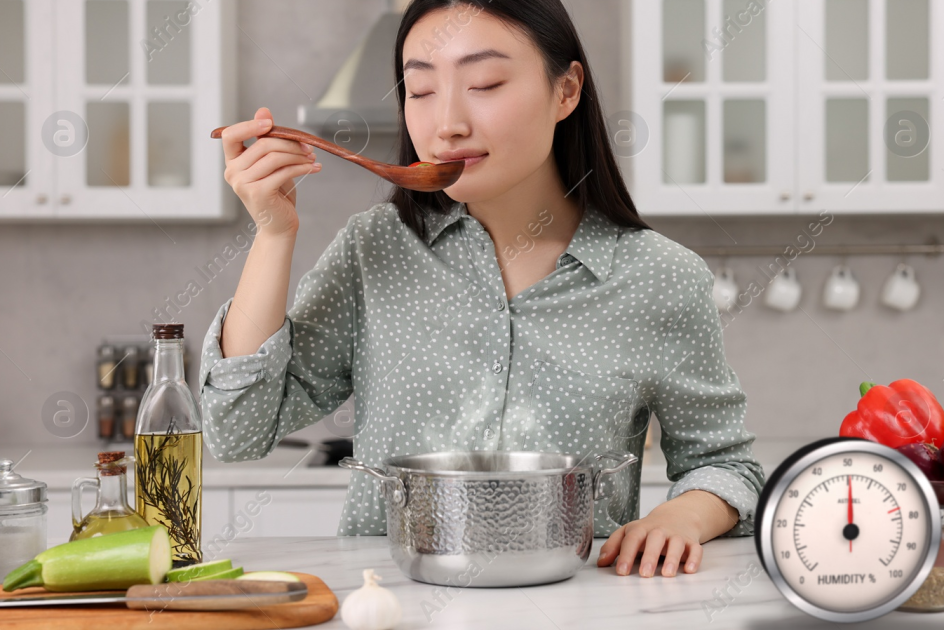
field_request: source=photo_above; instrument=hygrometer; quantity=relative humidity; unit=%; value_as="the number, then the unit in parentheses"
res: 50 (%)
